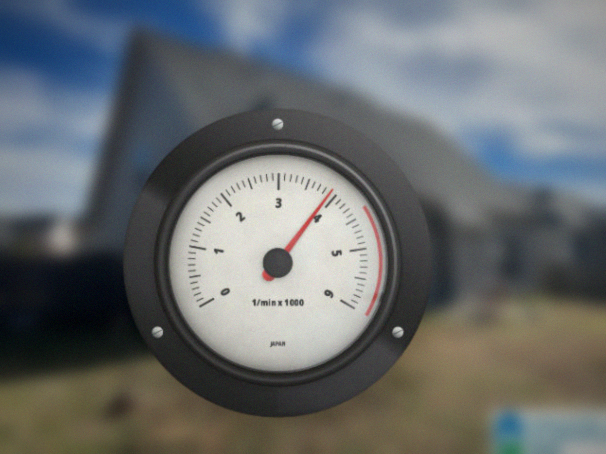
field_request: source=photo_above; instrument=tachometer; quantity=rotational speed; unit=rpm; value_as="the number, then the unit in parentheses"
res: 3900 (rpm)
